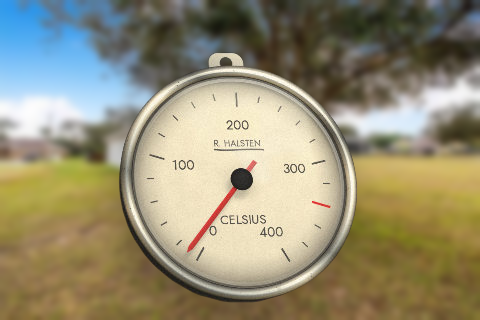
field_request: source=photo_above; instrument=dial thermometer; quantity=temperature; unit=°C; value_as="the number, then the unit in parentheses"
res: 10 (°C)
